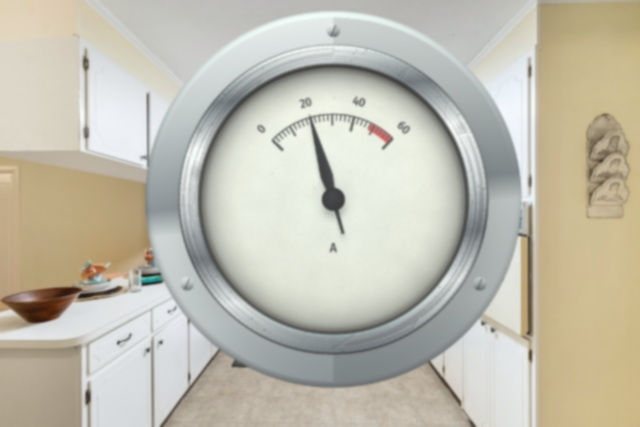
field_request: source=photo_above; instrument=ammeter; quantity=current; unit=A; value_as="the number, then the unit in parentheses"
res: 20 (A)
